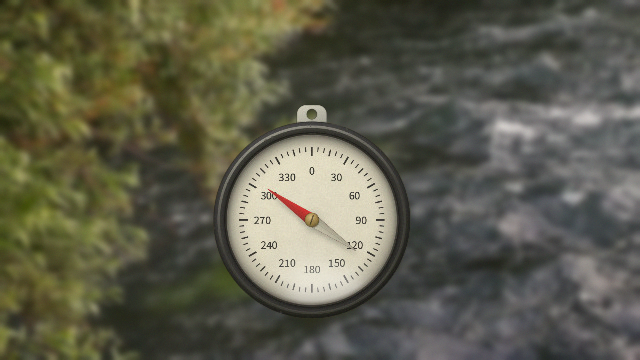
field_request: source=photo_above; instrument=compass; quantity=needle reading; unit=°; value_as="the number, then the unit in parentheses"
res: 305 (°)
